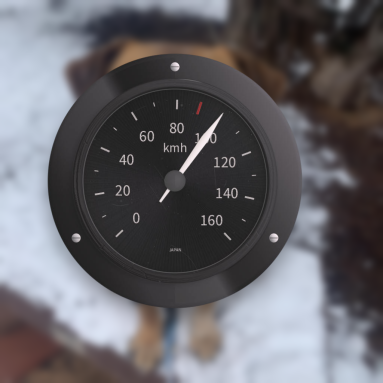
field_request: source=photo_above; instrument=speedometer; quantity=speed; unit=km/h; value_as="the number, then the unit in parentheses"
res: 100 (km/h)
